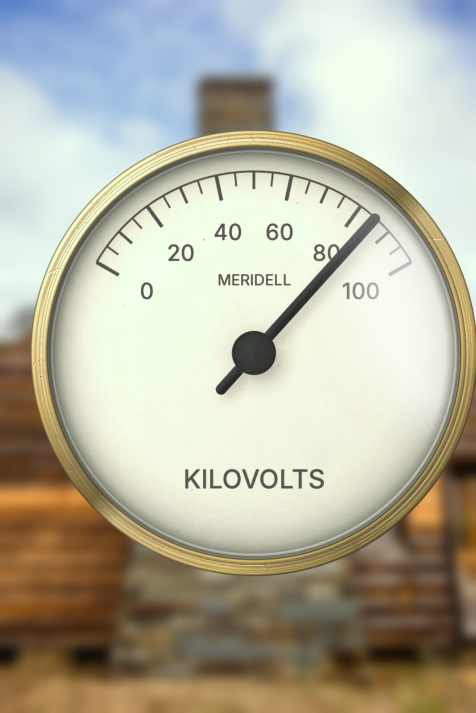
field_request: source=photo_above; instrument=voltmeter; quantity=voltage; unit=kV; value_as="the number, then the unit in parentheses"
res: 85 (kV)
